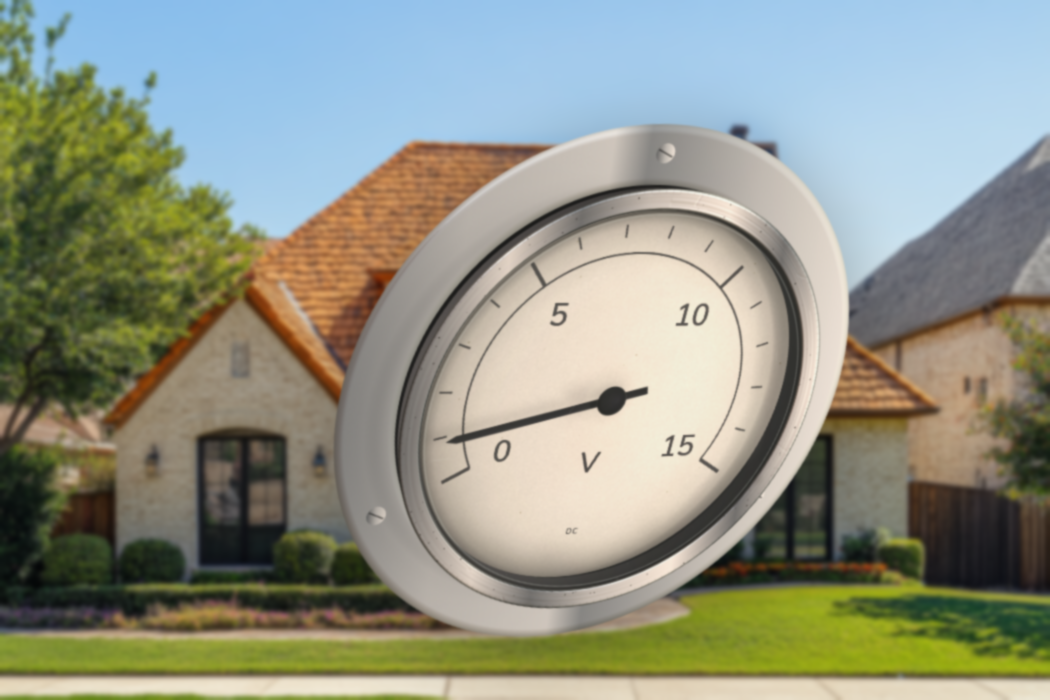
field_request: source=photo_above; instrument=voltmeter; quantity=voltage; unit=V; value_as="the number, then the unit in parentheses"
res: 1 (V)
